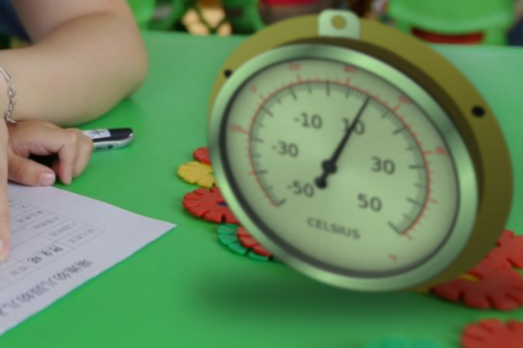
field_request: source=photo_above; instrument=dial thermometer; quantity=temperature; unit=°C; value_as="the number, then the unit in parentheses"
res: 10 (°C)
